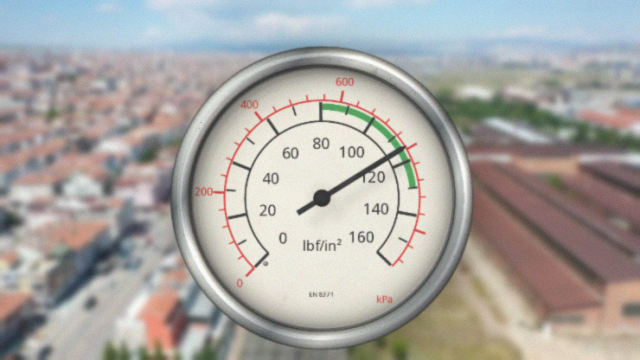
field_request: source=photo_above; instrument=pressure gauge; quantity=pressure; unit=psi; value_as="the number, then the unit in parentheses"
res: 115 (psi)
